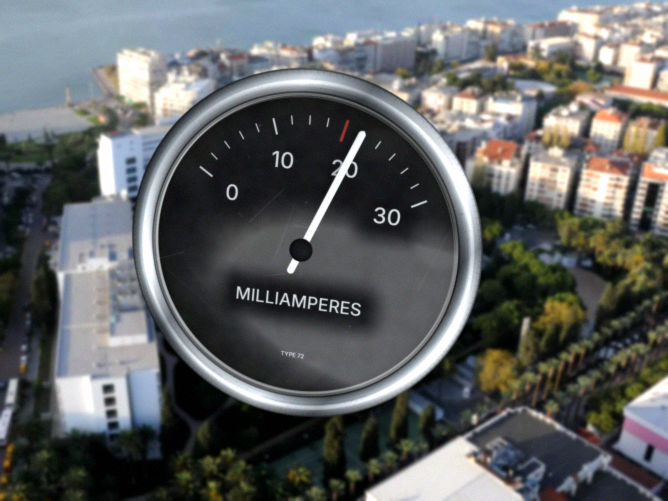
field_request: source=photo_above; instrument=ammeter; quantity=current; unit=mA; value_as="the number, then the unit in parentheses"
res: 20 (mA)
